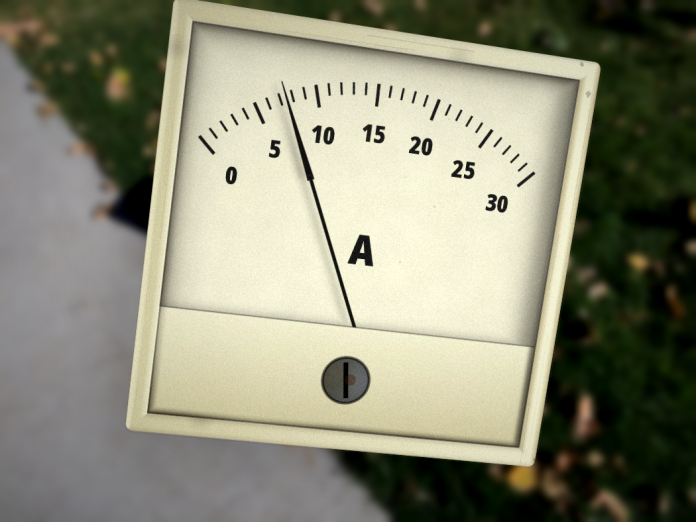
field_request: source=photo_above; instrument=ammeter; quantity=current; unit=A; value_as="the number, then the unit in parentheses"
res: 7.5 (A)
